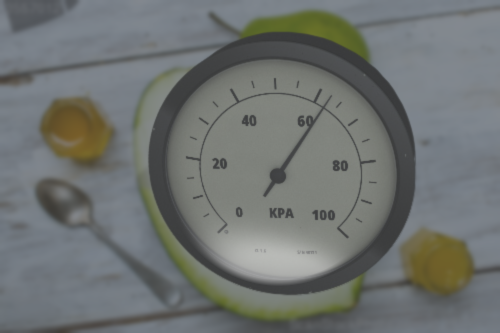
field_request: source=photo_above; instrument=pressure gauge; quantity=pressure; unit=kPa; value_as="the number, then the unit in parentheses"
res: 62.5 (kPa)
